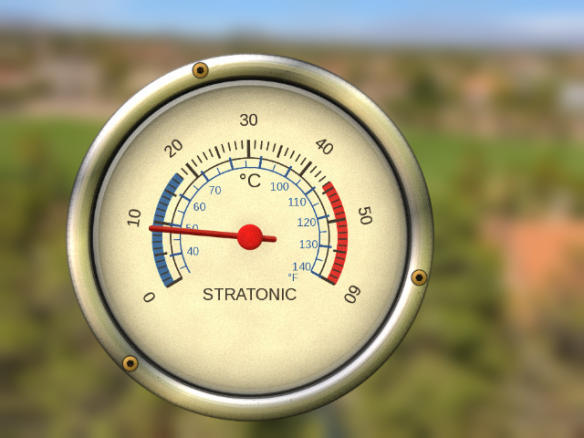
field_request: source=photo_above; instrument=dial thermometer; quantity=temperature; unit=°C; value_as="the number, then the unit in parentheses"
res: 9 (°C)
